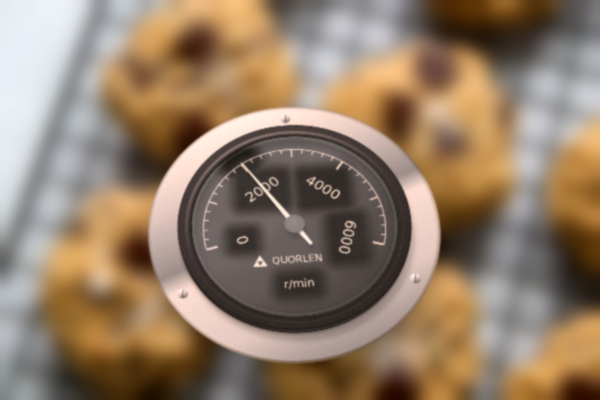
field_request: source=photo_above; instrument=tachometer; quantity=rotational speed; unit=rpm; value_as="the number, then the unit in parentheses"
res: 2000 (rpm)
